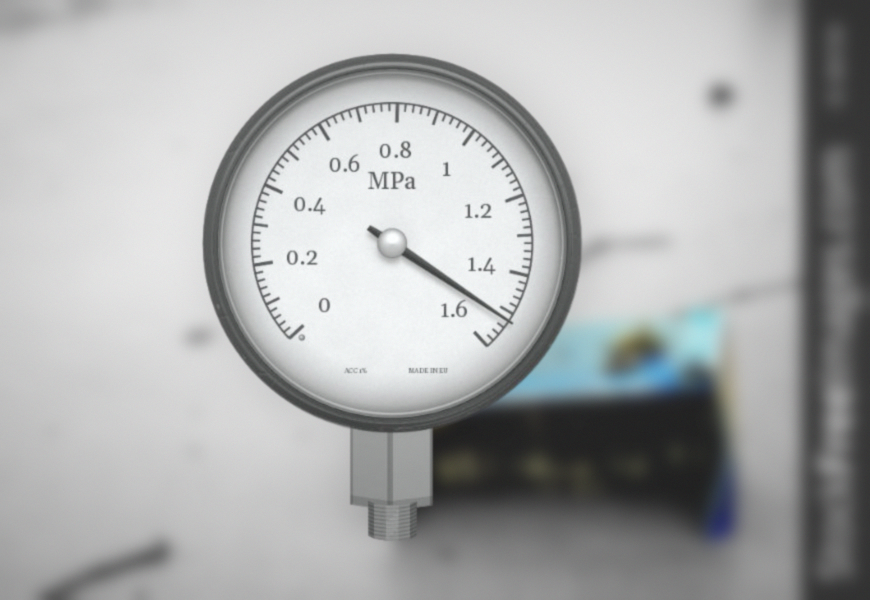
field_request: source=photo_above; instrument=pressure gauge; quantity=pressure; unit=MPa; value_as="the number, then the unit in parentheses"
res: 1.52 (MPa)
